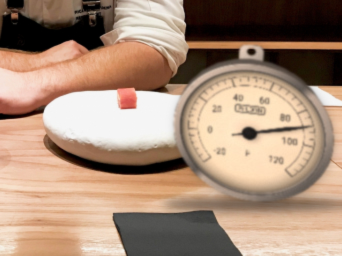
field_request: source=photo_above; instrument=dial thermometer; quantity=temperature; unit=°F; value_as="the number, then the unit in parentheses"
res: 88 (°F)
